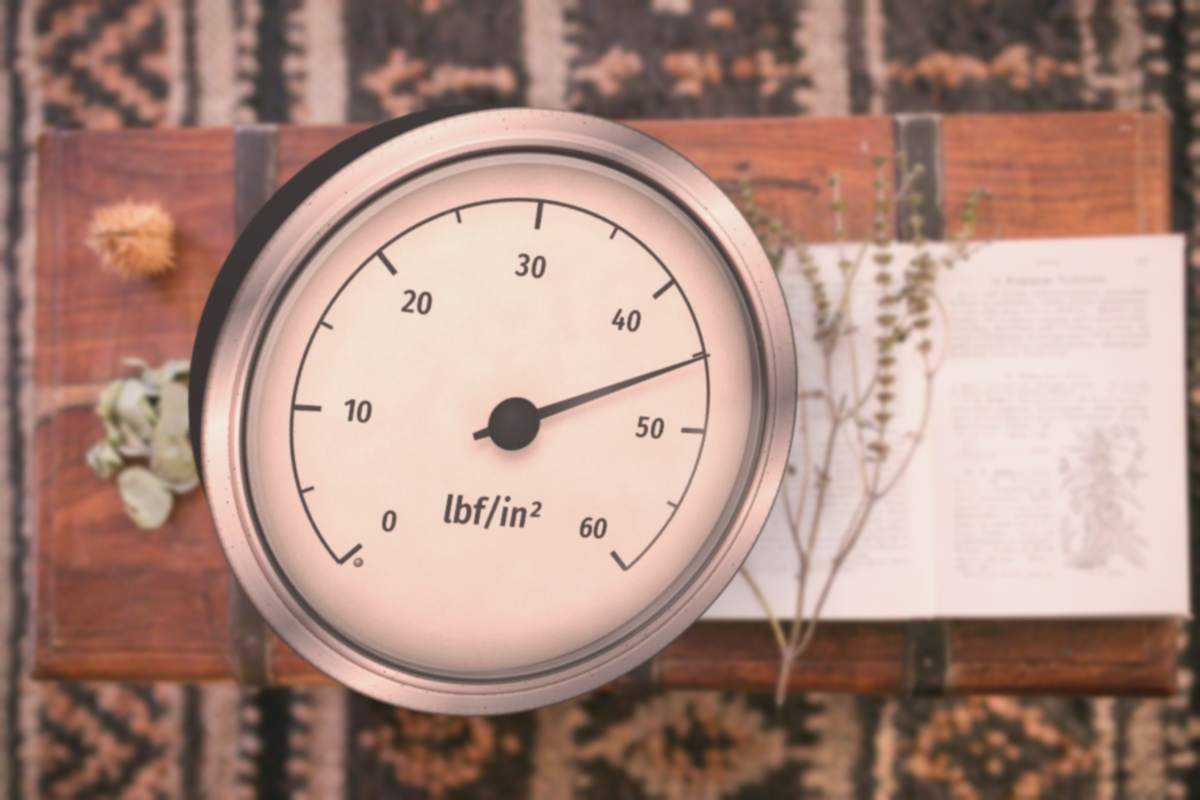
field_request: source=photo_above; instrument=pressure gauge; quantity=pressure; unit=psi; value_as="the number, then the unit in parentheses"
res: 45 (psi)
